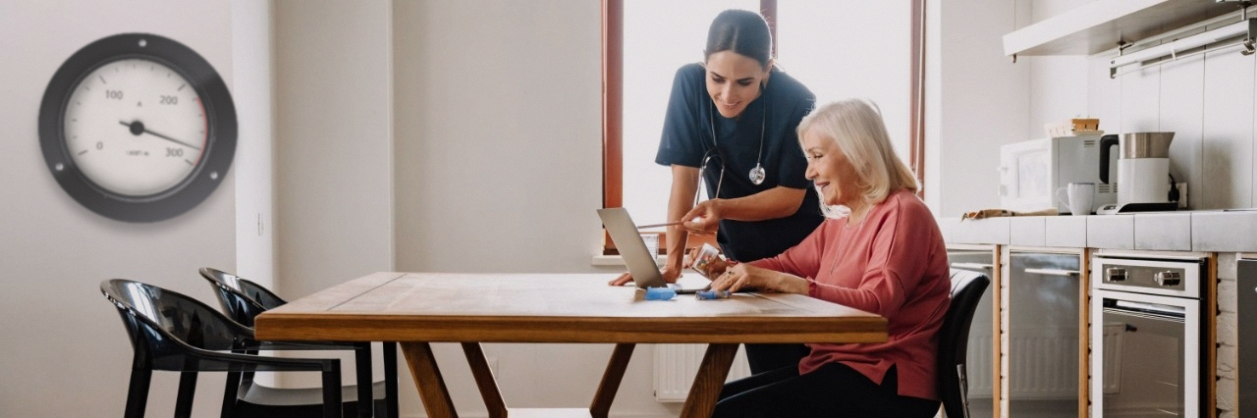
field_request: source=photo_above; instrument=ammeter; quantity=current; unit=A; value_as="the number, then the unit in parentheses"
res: 280 (A)
